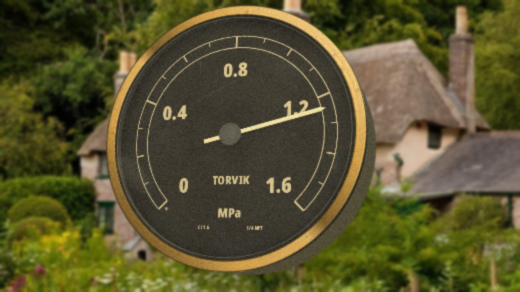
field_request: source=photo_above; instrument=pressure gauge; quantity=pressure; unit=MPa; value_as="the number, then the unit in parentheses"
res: 1.25 (MPa)
